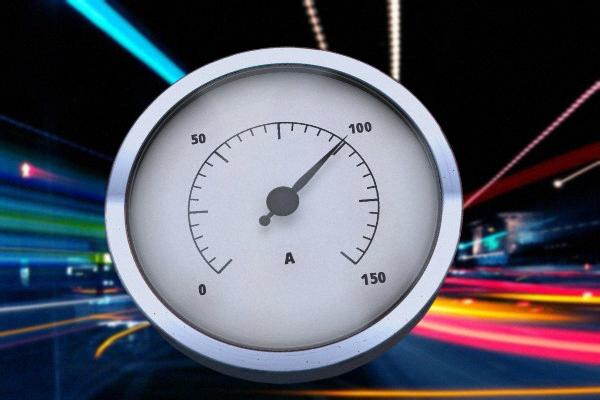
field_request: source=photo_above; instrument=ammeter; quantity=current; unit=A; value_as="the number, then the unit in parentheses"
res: 100 (A)
